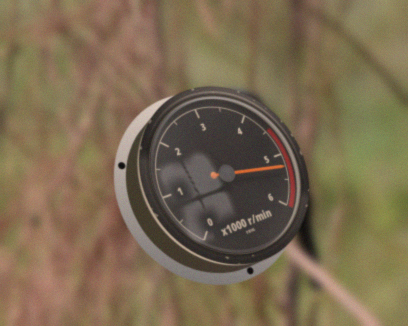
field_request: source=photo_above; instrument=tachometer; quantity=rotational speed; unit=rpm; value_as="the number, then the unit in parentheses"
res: 5250 (rpm)
